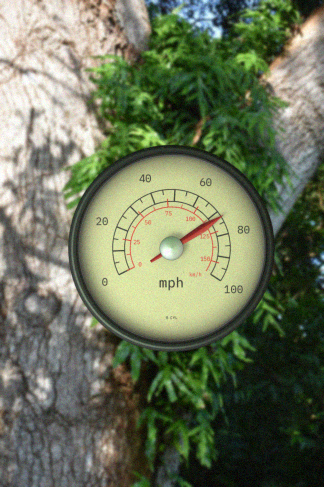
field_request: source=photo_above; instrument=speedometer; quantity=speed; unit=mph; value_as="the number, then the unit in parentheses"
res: 72.5 (mph)
